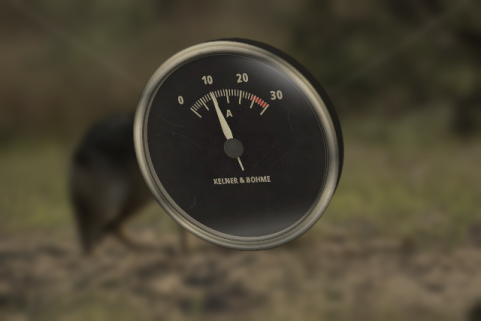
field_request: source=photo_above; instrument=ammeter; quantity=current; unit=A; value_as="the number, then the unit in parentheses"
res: 10 (A)
